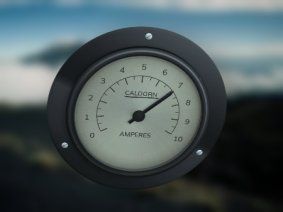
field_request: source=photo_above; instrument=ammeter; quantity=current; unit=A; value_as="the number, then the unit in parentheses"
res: 7 (A)
